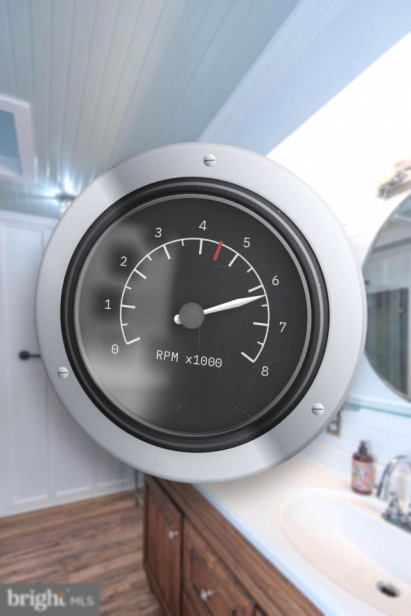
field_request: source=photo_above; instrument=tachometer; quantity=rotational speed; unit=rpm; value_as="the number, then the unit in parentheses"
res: 6250 (rpm)
